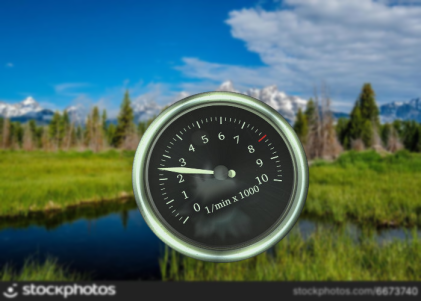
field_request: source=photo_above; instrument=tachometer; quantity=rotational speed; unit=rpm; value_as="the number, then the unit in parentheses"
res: 2400 (rpm)
